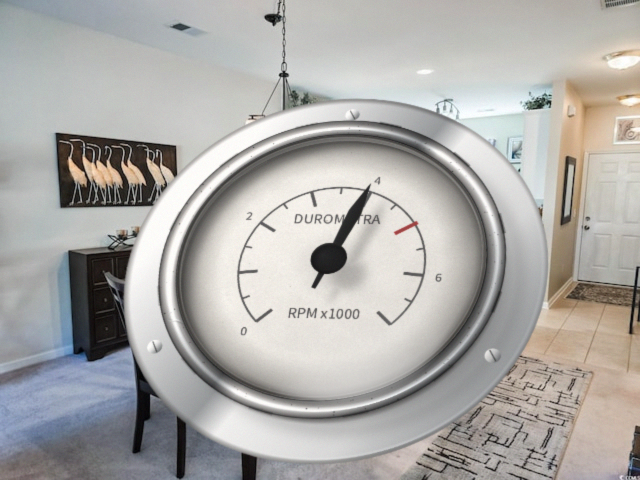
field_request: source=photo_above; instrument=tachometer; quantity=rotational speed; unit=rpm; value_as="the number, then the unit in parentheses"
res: 4000 (rpm)
